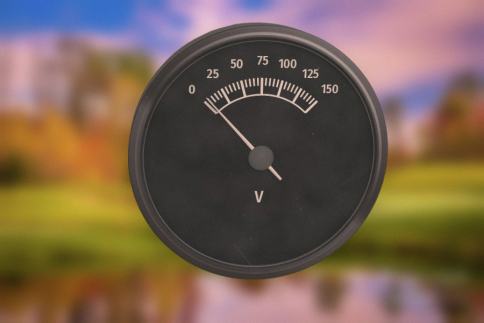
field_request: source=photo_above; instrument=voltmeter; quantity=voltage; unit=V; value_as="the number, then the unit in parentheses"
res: 5 (V)
